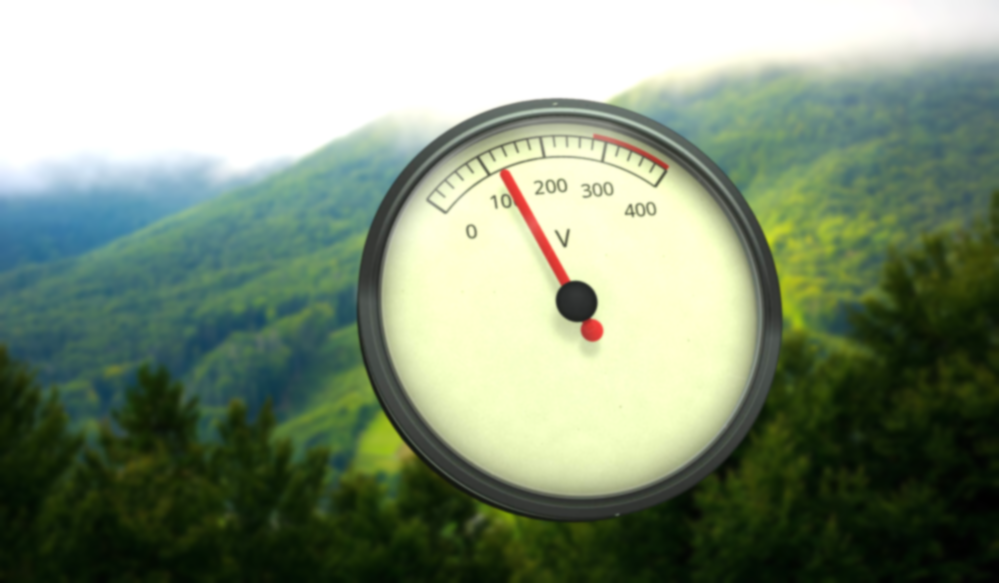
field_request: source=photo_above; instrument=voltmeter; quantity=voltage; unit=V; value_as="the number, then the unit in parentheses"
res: 120 (V)
